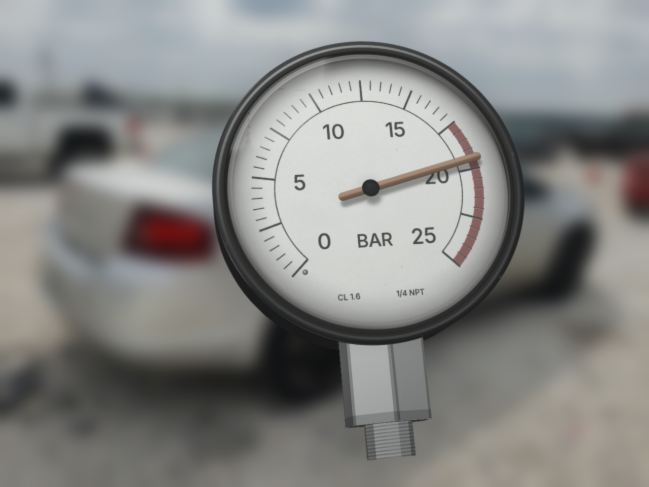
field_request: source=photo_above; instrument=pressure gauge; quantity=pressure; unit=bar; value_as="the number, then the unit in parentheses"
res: 19.5 (bar)
